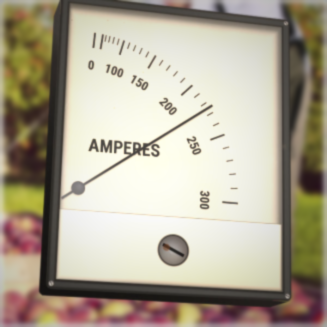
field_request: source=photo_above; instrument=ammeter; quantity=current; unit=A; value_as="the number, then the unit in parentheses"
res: 225 (A)
